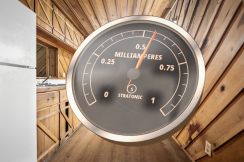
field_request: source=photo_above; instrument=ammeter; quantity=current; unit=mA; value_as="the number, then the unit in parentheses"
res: 0.55 (mA)
